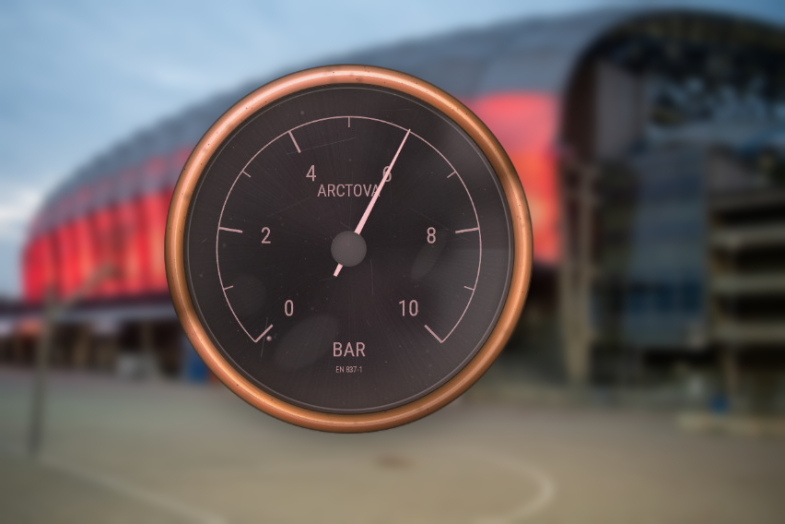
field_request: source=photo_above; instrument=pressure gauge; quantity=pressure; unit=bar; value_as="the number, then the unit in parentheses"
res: 6 (bar)
